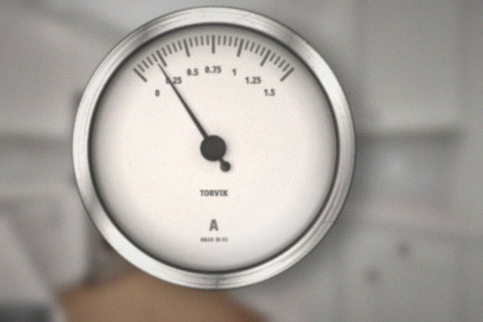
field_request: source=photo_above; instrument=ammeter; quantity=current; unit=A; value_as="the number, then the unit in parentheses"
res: 0.2 (A)
